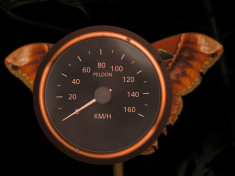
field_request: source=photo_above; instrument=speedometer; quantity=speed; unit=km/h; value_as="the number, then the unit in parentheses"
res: 0 (km/h)
